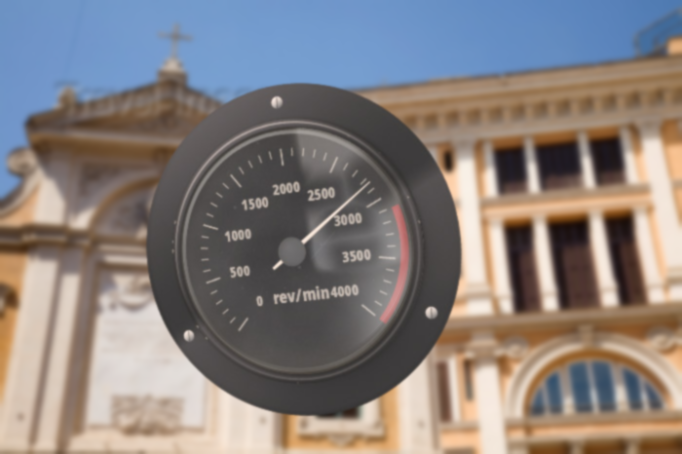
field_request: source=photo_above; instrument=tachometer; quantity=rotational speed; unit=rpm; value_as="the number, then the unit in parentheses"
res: 2850 (rpm)
